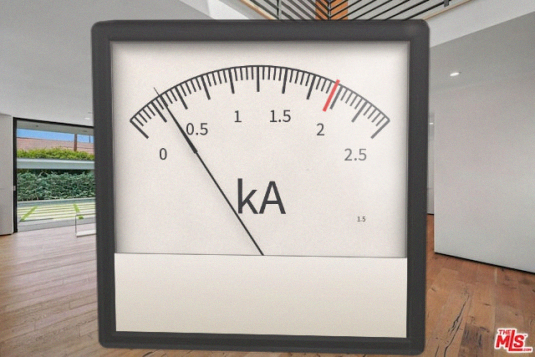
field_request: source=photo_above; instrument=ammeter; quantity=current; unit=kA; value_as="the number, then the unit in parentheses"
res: 0.35 (kA)
